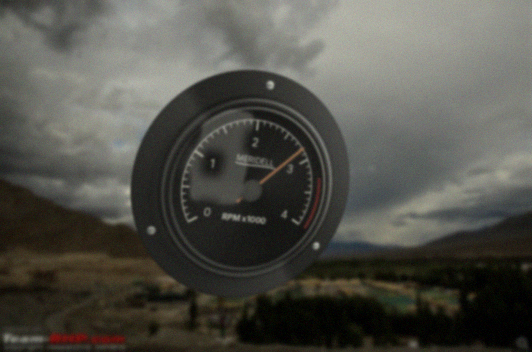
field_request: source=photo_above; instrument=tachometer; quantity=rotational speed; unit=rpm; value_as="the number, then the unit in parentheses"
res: 2800 (rpm)
